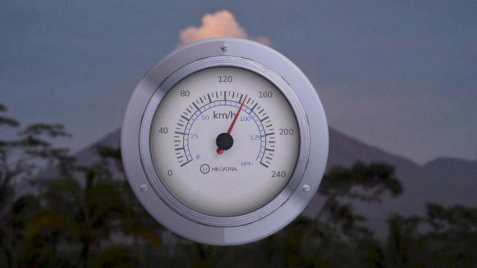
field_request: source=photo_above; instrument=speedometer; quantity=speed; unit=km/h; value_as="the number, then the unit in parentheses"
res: 145 (km/h)
